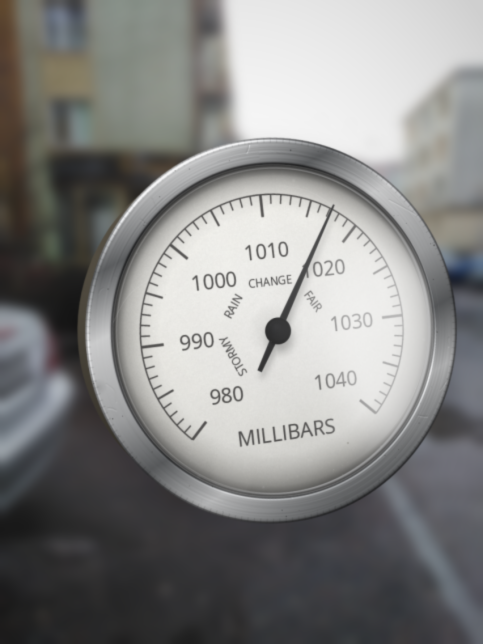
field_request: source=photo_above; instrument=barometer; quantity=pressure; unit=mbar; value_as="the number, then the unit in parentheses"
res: 1017 (mbar)
